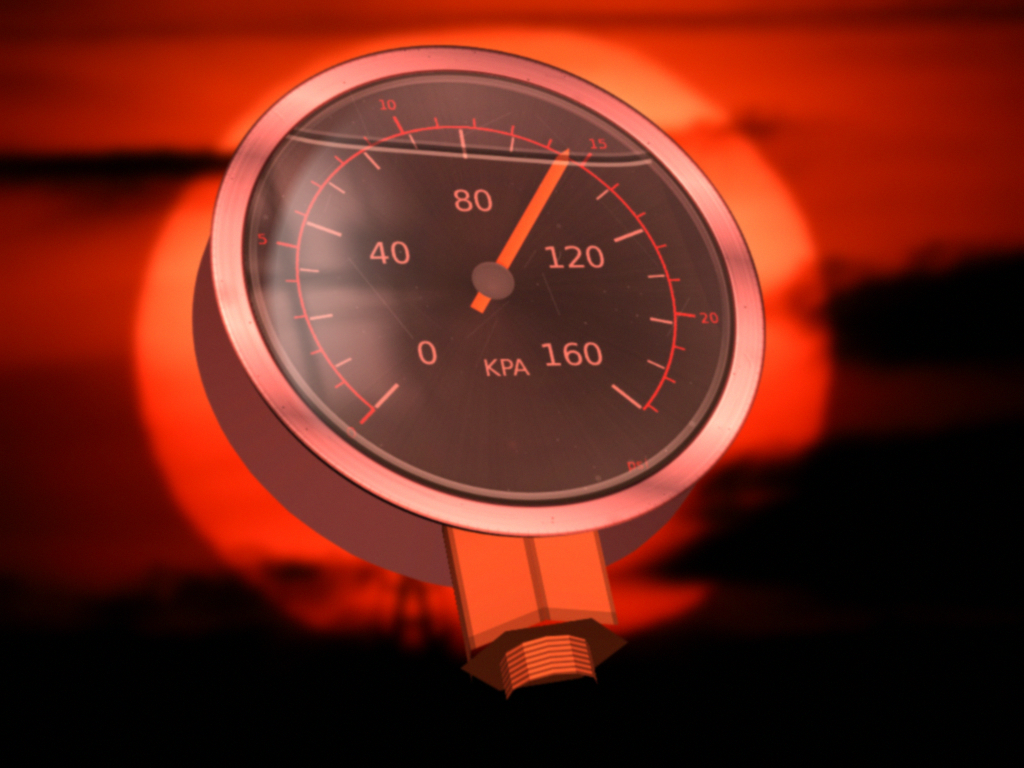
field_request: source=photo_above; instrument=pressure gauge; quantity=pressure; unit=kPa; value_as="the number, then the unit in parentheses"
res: 100 (kPa)
